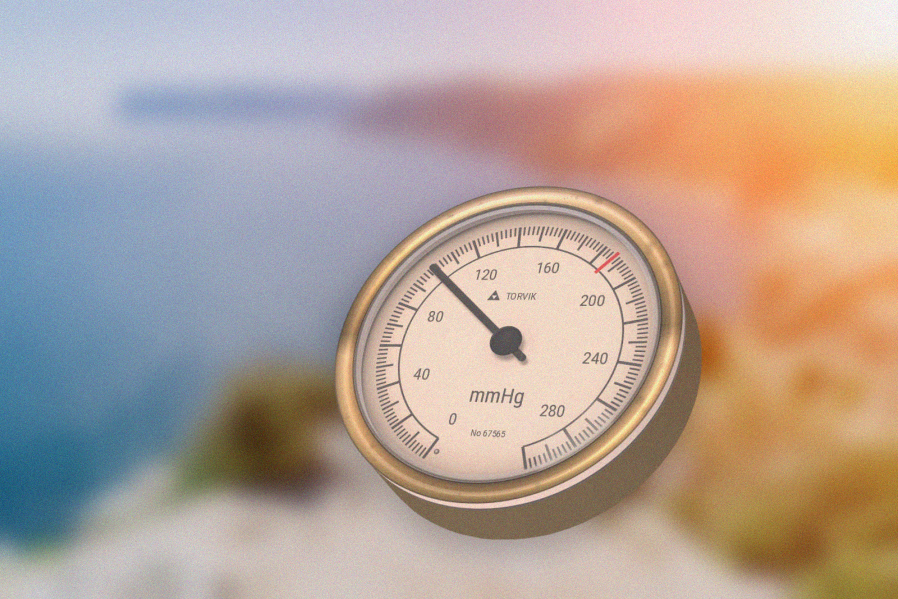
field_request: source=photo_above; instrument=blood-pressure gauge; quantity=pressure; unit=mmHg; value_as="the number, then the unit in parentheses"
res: 100 (mmHg)
